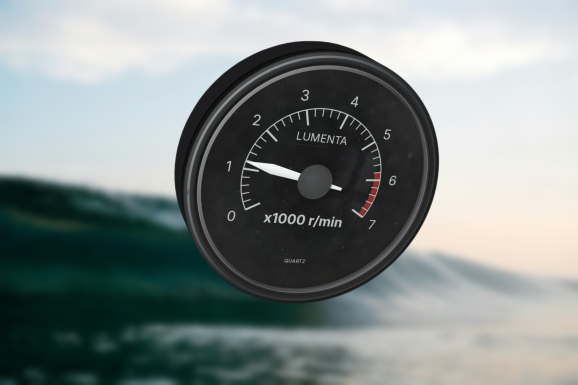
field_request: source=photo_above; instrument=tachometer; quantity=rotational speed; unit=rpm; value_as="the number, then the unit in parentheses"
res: 1200 (rpm)
